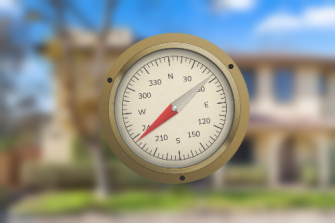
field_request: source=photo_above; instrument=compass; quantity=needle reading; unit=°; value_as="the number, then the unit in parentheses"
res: 235 (°)
